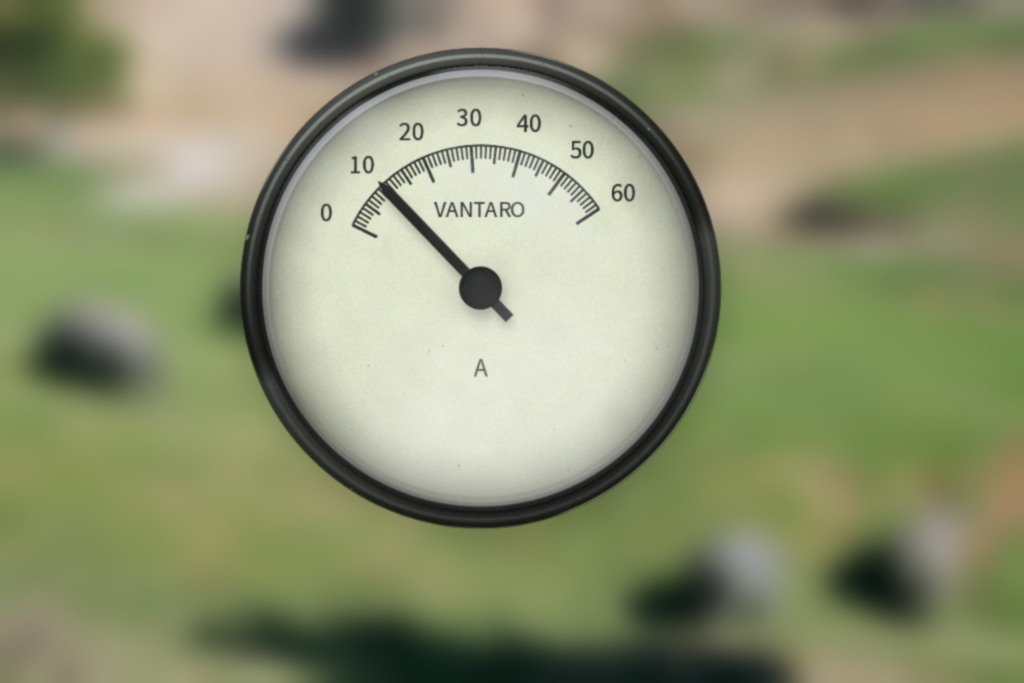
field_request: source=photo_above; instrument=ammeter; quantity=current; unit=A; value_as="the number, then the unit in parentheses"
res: 10 (A)
